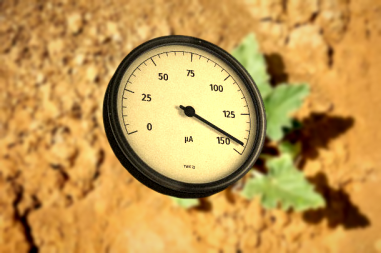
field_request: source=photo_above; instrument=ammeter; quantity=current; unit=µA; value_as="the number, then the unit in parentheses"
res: 145 (µA)
